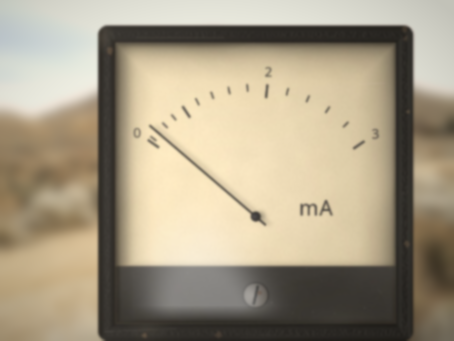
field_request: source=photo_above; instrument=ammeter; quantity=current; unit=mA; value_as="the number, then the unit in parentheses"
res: 0.4 (mA)
